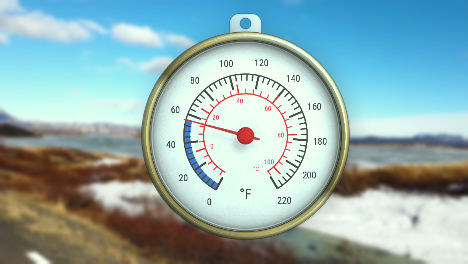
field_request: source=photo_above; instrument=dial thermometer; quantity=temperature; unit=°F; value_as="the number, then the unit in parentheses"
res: 56 (°F)
